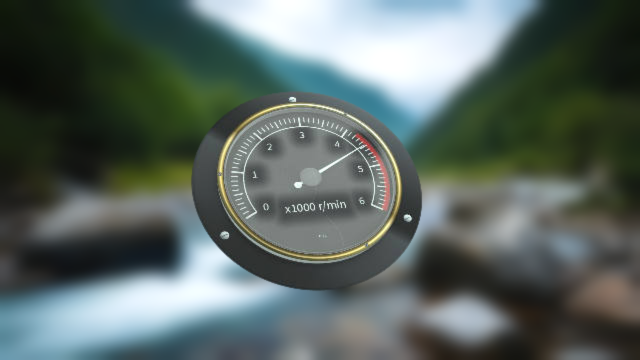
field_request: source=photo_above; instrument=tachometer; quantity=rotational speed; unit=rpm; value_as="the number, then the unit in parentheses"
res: 4500 (rpm)
